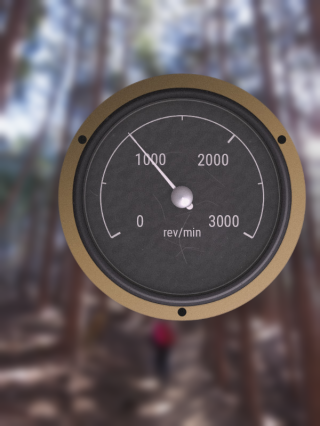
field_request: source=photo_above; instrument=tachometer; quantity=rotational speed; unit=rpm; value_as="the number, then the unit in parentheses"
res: 1000 (rpm)
